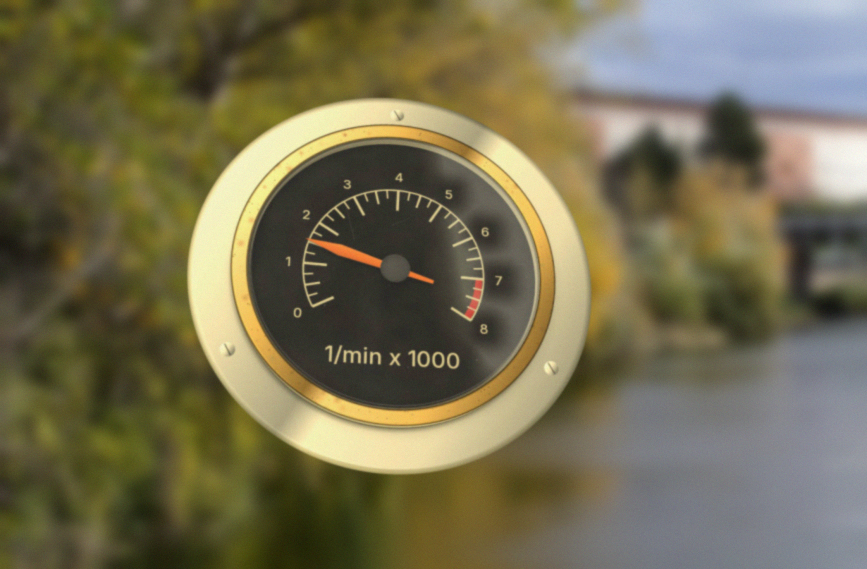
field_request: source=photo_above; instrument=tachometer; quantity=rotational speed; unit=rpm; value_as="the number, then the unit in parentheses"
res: 1500 (rpm)
